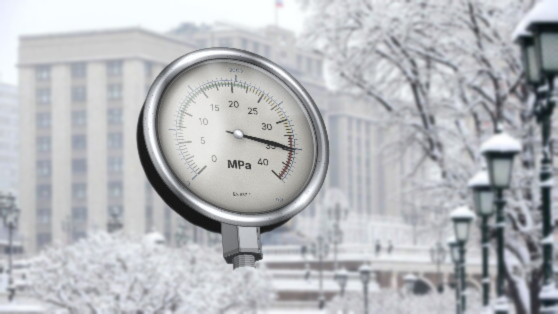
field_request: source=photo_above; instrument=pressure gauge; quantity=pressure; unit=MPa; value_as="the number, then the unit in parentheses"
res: 35 (MPa)
